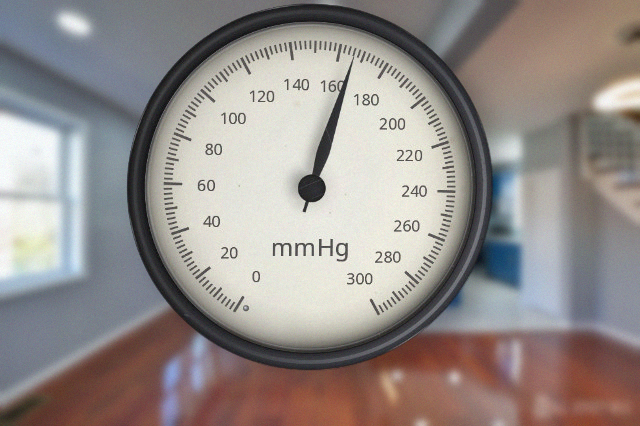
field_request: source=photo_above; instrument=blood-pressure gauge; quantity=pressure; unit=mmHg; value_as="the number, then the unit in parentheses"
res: 166 (mmHg)
